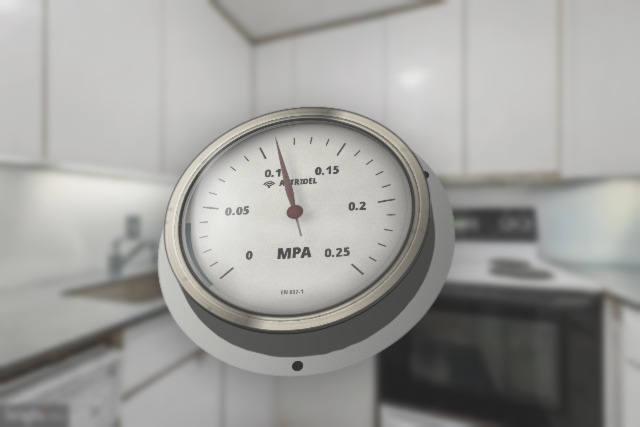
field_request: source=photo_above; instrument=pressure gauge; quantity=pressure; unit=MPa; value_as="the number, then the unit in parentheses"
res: 0.11 (MPa)
